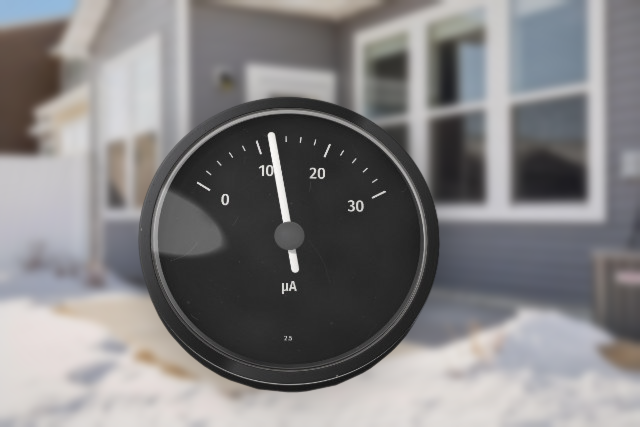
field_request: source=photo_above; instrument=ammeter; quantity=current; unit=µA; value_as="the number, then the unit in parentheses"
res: 12 (µA)
